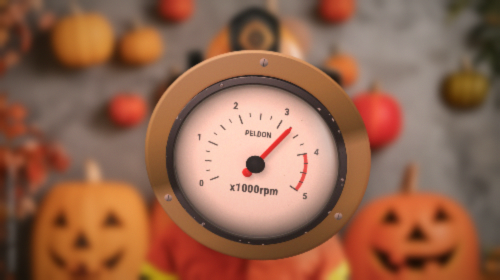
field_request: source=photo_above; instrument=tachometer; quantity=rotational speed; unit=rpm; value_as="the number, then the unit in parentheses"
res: 3250 (rpm)
